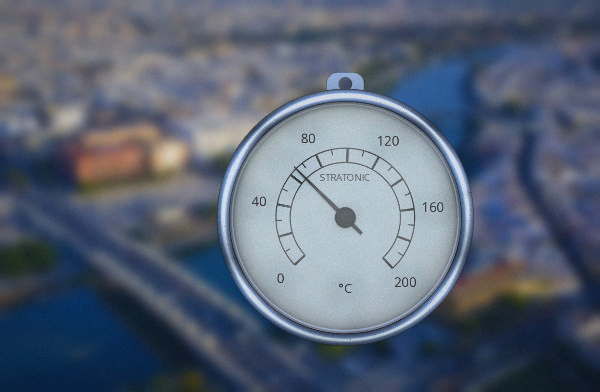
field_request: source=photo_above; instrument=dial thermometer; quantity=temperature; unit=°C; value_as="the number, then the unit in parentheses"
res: 65 (°C)
